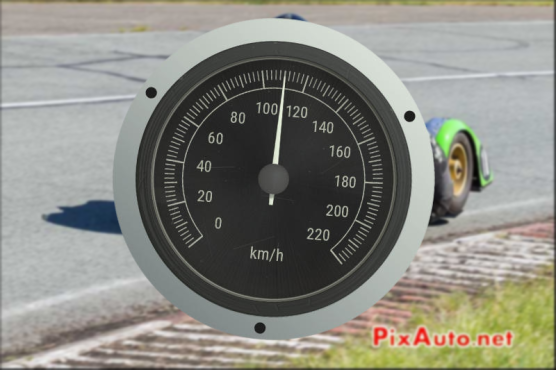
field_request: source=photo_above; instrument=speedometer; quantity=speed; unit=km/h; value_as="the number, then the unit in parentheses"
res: 110 (km/h)
